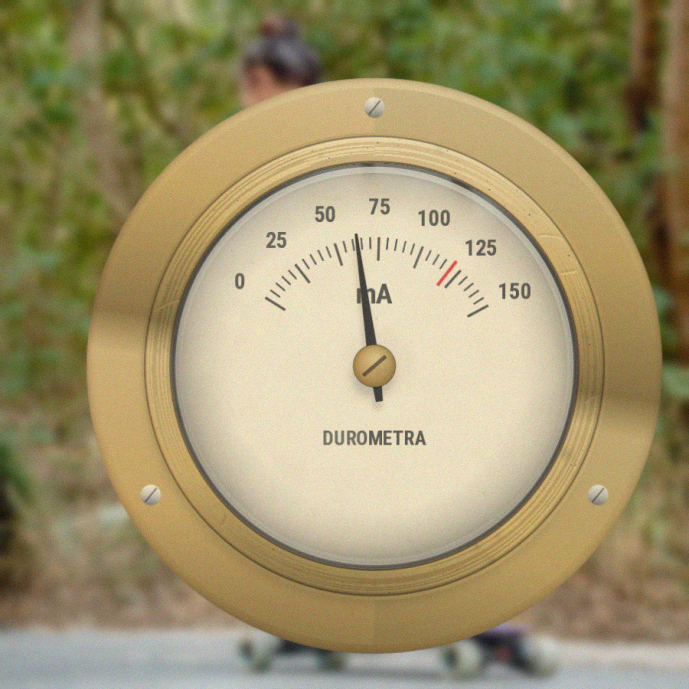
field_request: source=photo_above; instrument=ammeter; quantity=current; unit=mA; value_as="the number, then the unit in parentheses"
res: 62.5 (mA)
